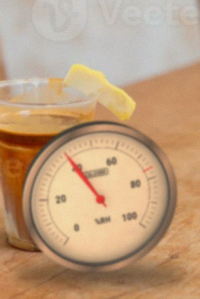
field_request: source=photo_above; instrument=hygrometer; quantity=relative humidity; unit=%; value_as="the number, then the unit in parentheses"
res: 40 (%)
